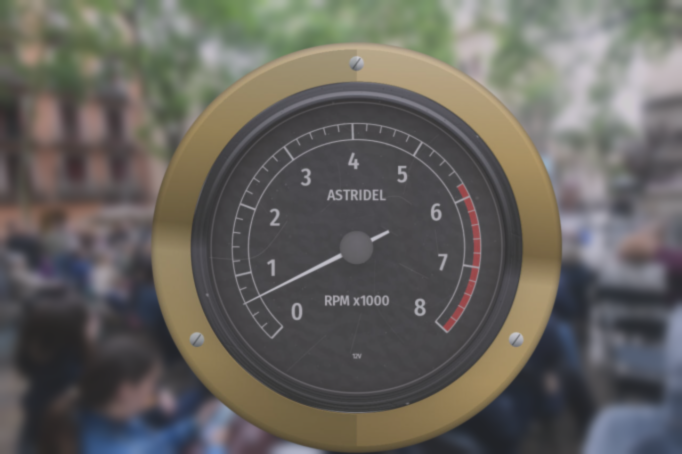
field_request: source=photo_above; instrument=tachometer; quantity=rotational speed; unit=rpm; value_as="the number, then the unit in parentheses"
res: 600 (rpm)
